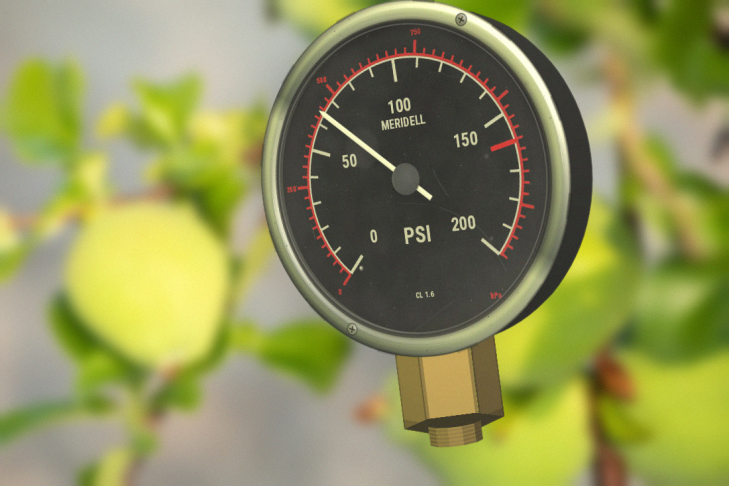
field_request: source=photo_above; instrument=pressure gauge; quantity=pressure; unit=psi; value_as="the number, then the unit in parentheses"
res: 65 (psi)
